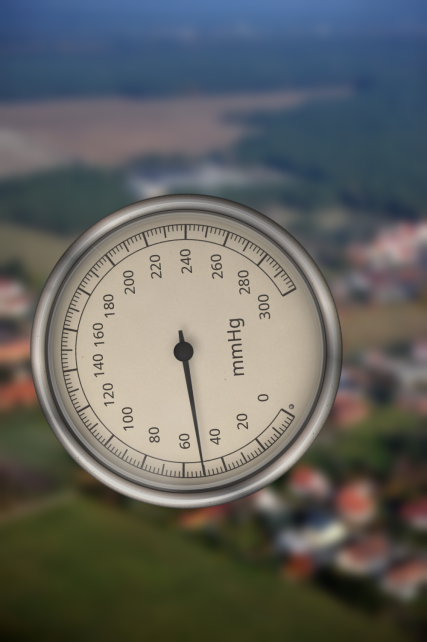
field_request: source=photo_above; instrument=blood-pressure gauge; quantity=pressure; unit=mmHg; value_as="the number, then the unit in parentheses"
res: 50 (mmHg)
